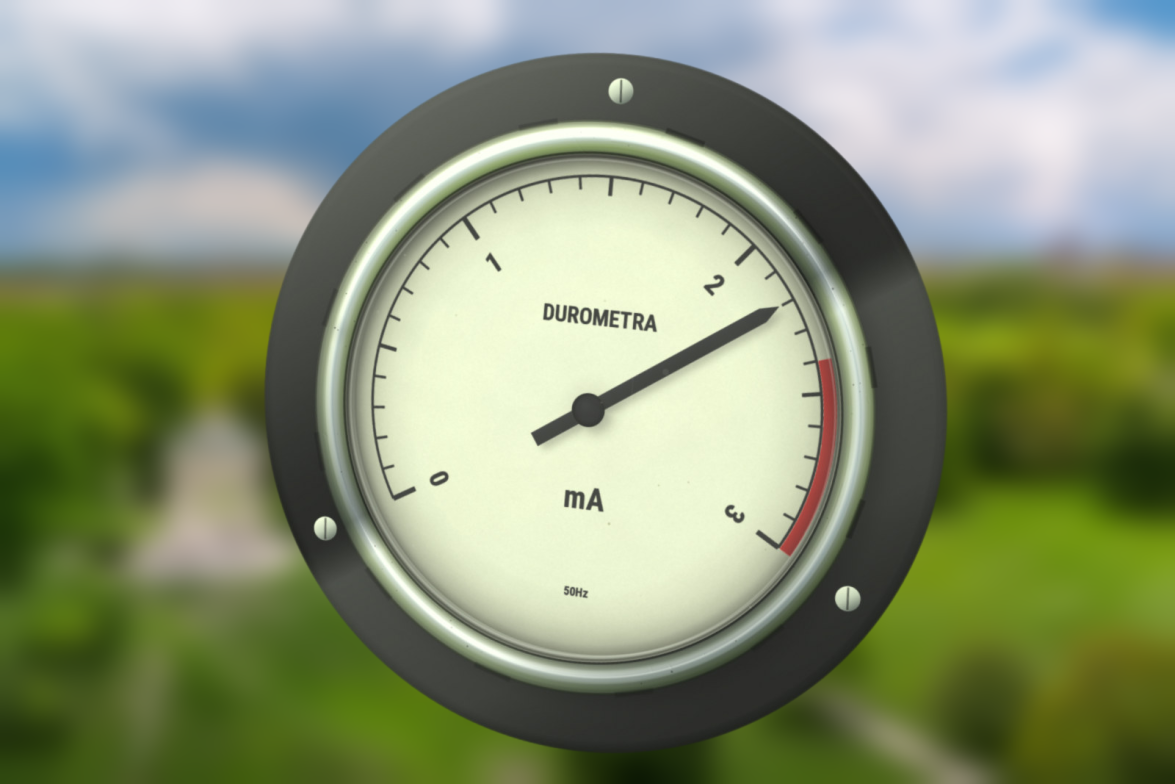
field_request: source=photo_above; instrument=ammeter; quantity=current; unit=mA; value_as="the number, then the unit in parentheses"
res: 2.2 (mA)
